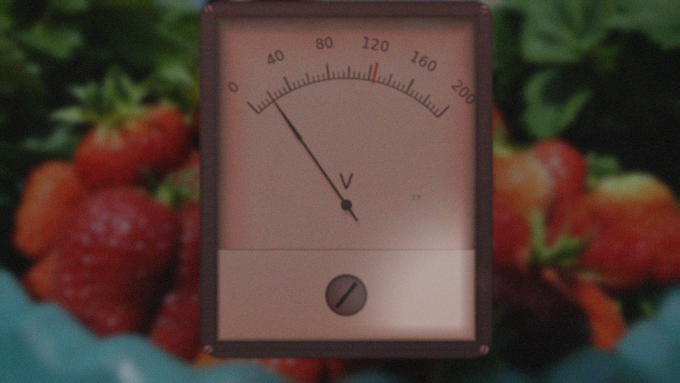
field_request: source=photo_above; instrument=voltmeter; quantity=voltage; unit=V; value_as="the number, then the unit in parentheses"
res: 20 (V)
